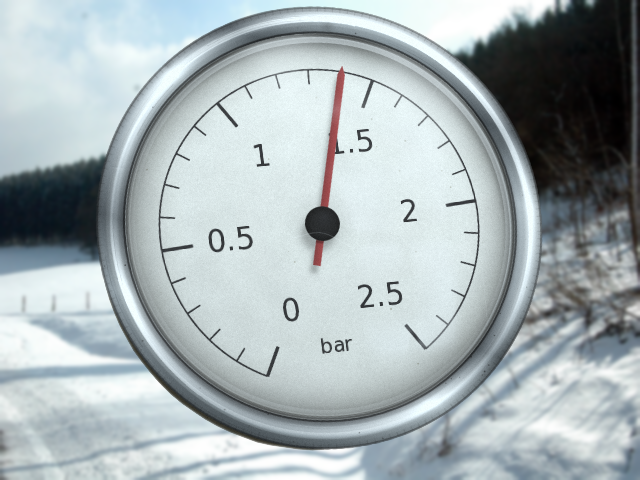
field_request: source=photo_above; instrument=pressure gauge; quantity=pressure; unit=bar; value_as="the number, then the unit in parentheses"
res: 1.4 (bar)
